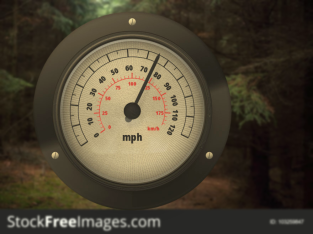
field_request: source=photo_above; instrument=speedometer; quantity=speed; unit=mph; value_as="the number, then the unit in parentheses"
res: 75 (mph)
